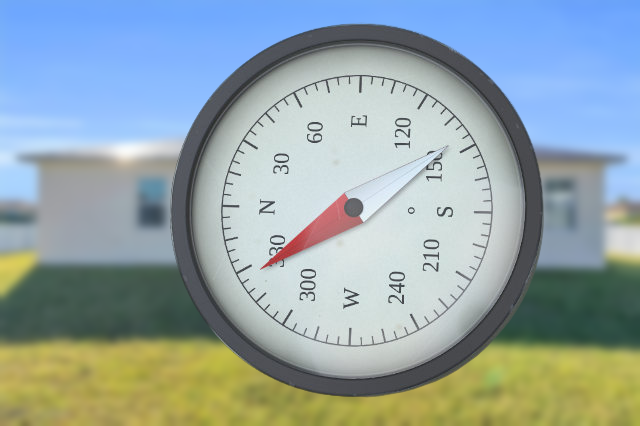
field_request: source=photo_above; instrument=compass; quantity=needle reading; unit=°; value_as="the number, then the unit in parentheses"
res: 325 (°)
